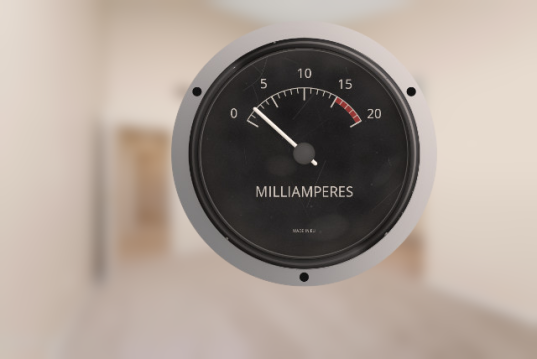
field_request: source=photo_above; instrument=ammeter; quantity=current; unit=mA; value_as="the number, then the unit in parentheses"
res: 2 (mA)
